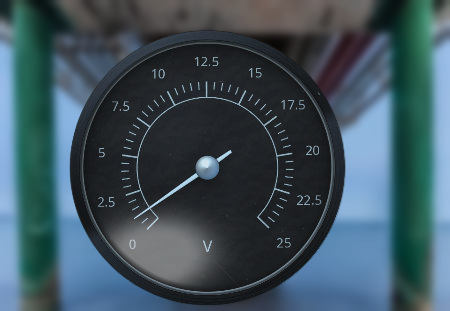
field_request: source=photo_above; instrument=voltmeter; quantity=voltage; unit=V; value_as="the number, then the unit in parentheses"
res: 1 (V)
